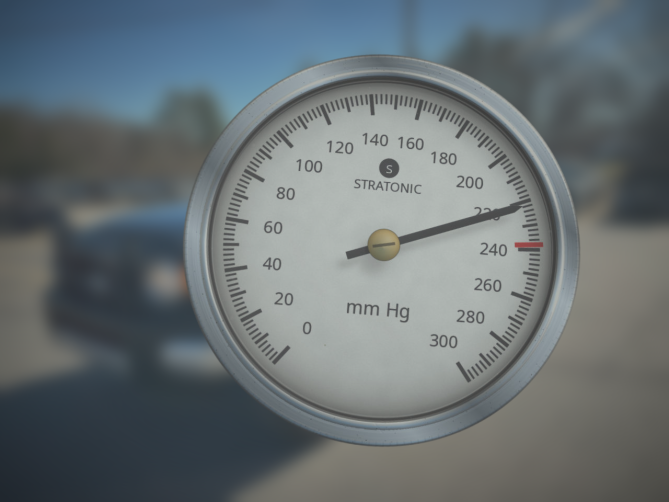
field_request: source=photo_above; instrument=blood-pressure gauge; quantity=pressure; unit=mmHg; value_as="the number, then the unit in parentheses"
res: 222 (mmHg)
